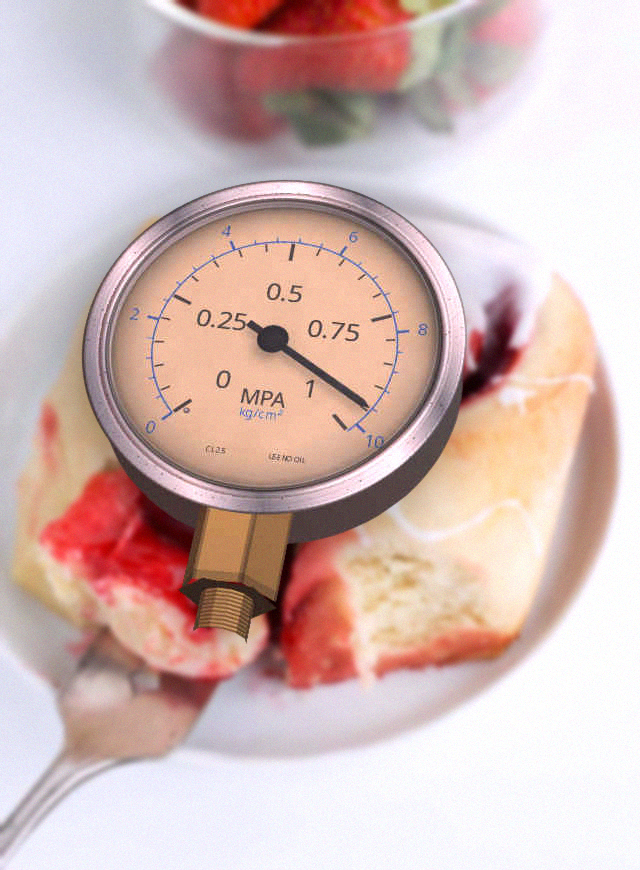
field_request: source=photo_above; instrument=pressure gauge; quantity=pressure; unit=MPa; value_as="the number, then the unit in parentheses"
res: 0.95 (MPa)
